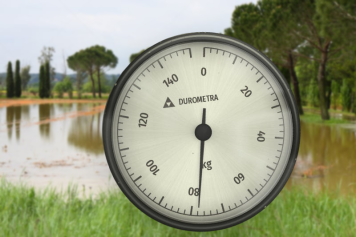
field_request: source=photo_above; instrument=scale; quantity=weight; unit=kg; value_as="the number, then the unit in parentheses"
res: 78 (kg)
